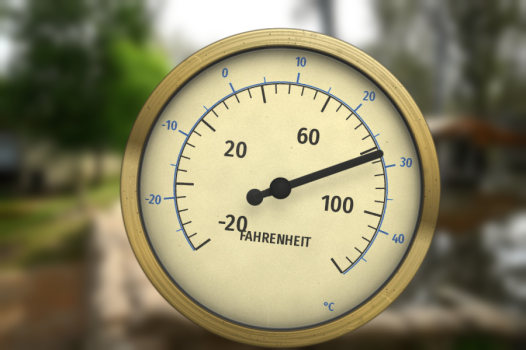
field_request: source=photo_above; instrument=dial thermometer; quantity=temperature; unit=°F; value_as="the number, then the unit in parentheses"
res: 82 (°F)
